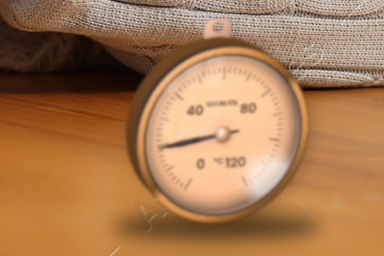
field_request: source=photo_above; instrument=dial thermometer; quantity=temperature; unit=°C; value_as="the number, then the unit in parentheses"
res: 20 (°C)
